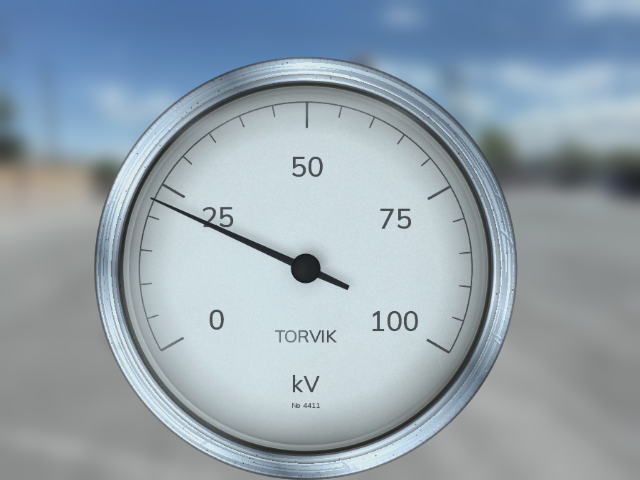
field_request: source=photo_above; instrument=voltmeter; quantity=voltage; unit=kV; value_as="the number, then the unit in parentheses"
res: 22.5 (kV)
